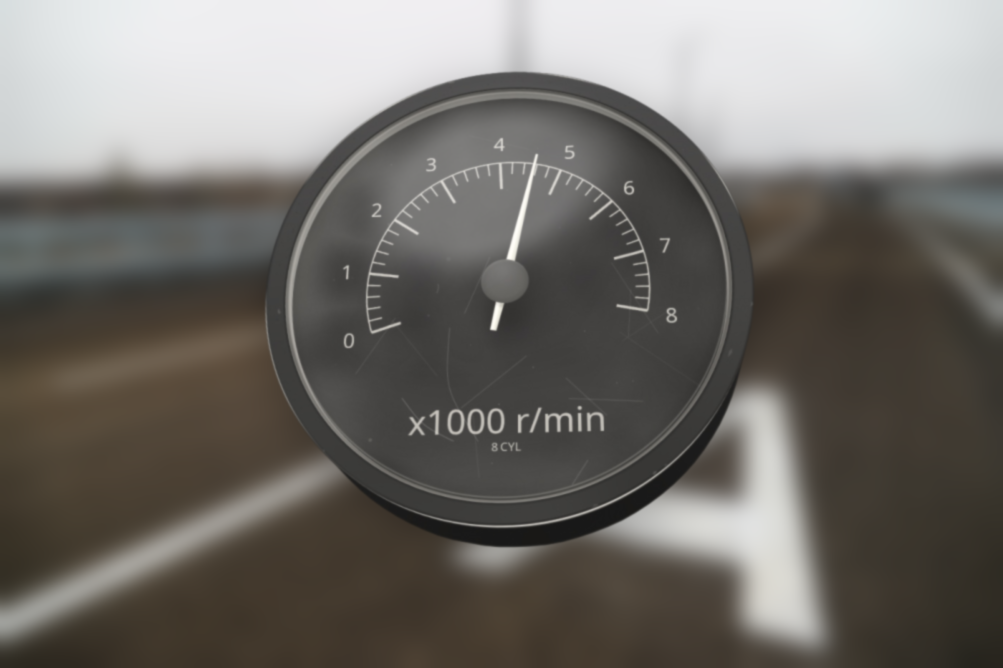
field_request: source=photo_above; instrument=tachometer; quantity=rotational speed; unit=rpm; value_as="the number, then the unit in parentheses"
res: 4600 (rpm)
